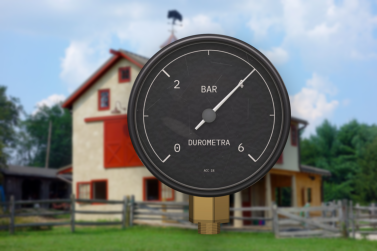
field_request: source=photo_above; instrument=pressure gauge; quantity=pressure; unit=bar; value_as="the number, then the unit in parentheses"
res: 4 (bar)
